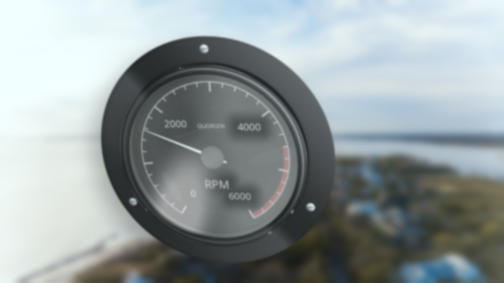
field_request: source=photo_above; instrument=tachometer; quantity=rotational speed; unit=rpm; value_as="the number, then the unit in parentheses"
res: 1600 (rpm)
